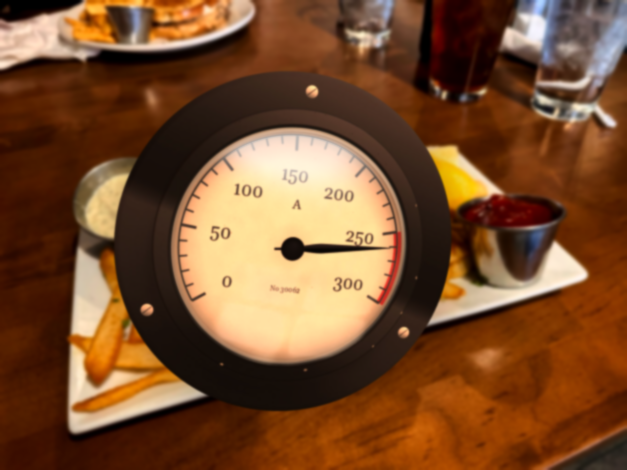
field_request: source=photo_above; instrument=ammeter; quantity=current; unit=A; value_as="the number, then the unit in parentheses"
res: 260 (A)
